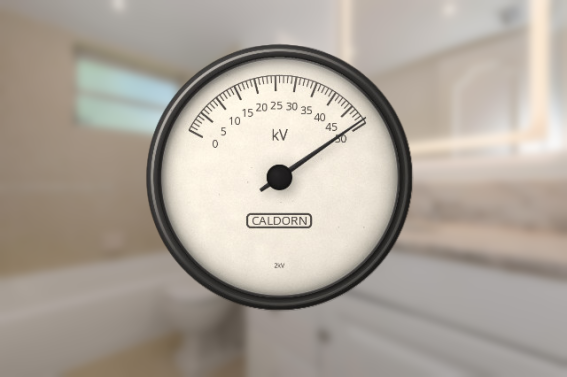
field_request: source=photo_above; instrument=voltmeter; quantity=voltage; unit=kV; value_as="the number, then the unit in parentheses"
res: 49 (kV)
